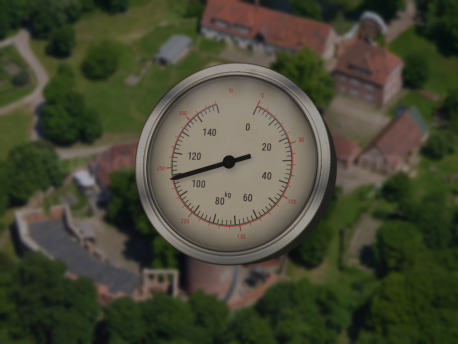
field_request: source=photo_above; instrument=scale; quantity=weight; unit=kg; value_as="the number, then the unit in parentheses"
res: 108 (kg)
